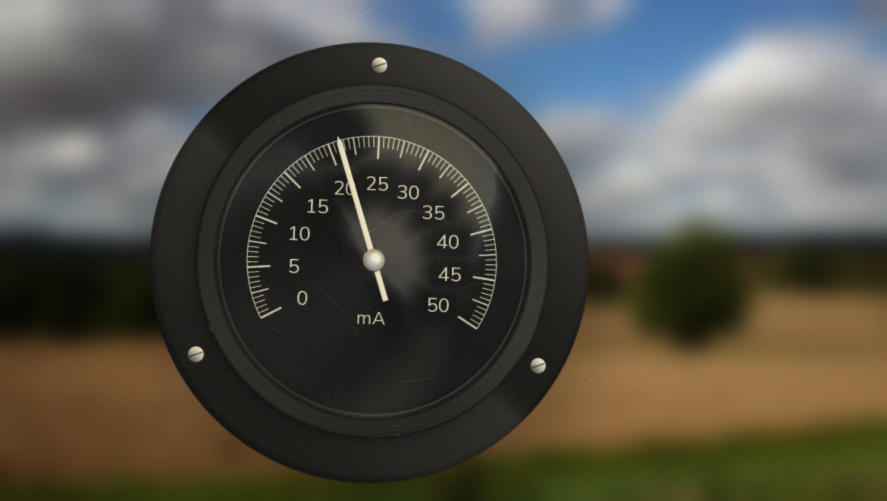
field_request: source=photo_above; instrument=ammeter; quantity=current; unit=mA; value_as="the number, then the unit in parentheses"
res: 21 (mA)
